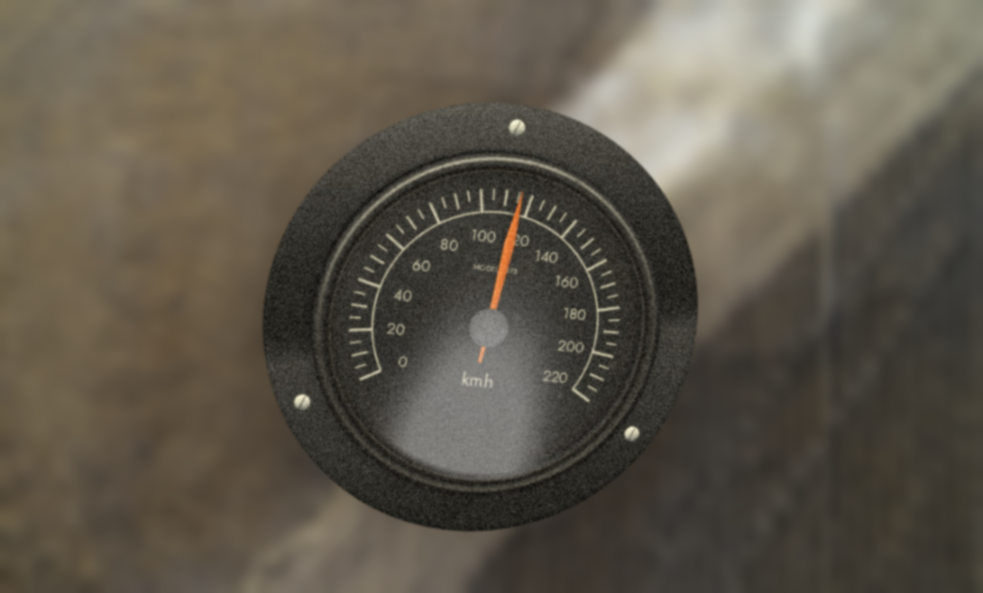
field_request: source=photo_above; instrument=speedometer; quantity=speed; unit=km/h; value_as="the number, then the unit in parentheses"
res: 115 (km/h)
